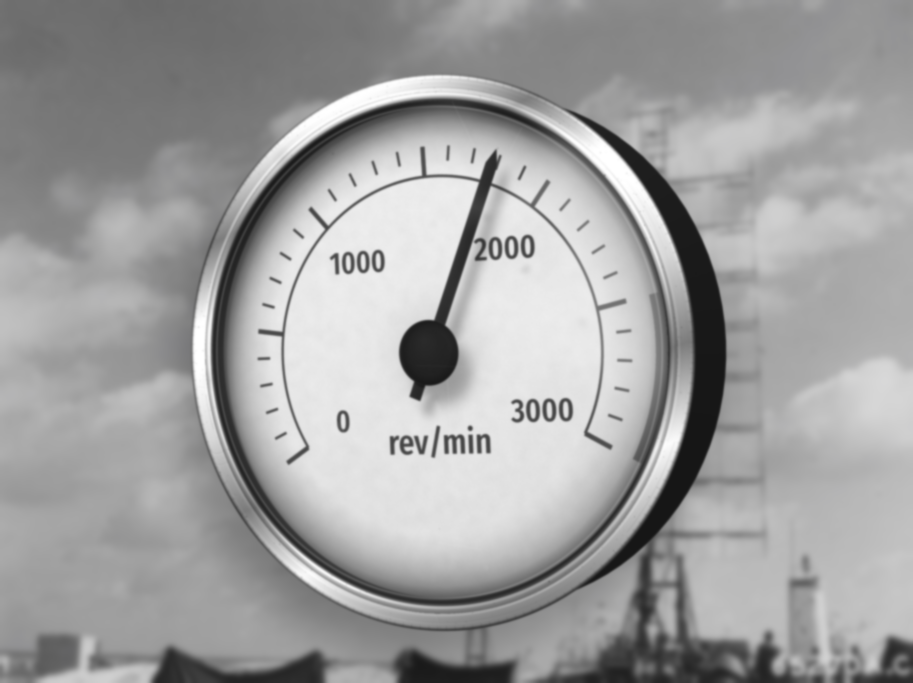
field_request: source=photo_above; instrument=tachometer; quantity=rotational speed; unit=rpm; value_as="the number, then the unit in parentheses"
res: 1800 (rpm)
